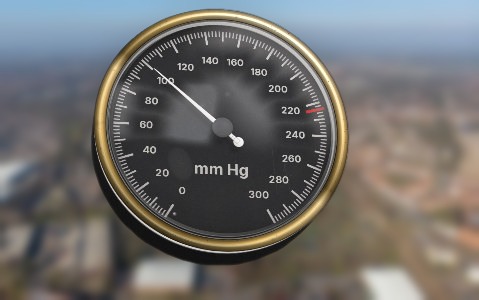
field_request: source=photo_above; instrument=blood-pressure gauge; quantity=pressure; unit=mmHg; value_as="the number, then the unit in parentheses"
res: 100 (mmHg)
